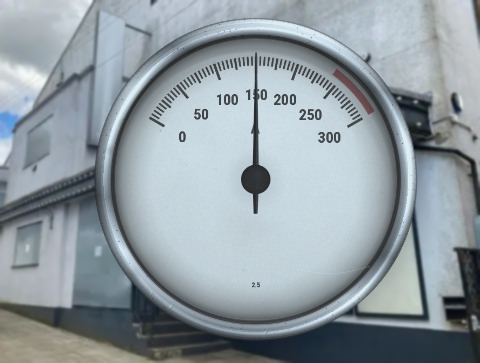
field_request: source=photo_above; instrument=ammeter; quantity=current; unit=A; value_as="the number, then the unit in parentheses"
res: 150 (A)
